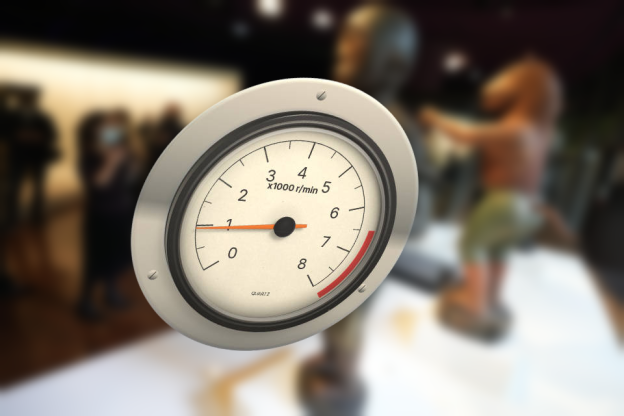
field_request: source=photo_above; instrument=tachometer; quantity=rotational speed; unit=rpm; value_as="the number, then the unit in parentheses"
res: 1000 (rpm)
